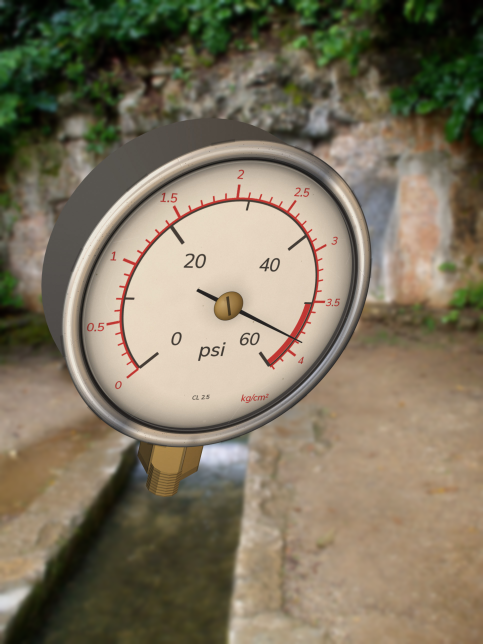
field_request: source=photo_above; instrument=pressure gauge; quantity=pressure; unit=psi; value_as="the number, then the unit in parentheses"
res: 55 (psi)
